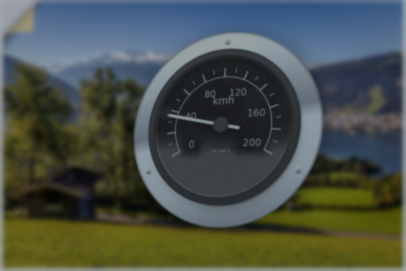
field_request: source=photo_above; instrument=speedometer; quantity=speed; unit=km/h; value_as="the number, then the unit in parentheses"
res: 35 (km/h)
